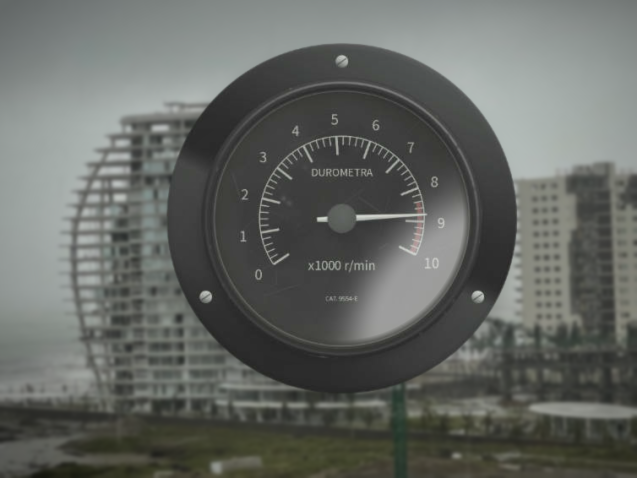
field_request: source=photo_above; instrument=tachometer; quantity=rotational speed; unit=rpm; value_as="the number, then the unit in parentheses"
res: 8800 (rpm)
